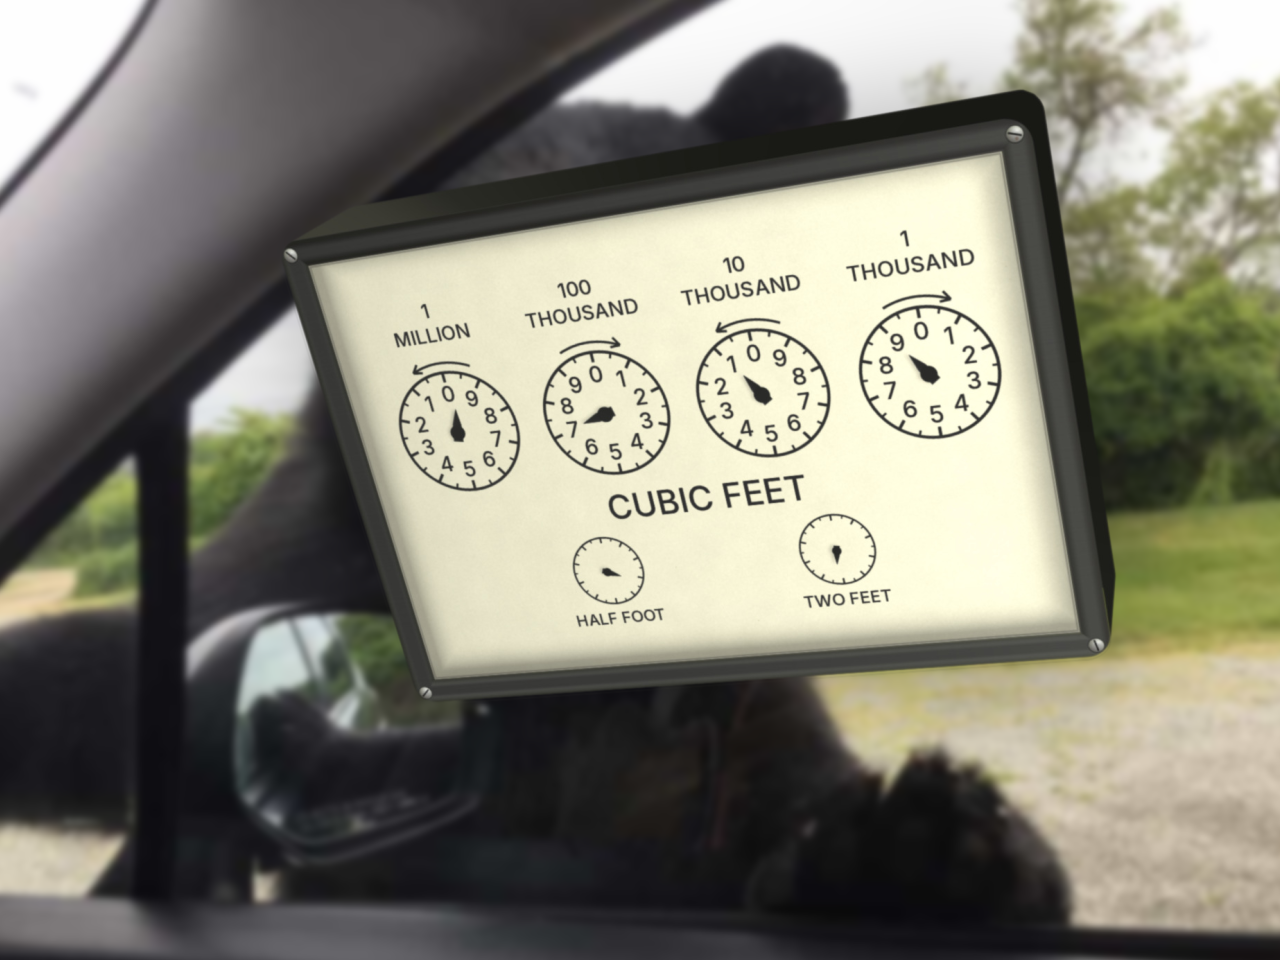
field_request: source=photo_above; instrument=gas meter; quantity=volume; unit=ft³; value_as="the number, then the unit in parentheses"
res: 970900 (ft³)
